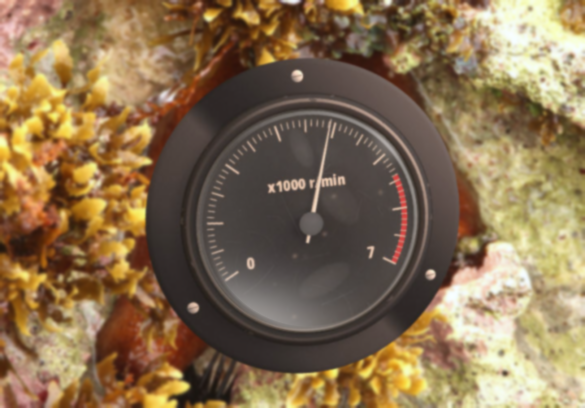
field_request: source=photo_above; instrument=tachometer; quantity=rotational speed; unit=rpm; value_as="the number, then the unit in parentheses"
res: 3900 (rpm)
